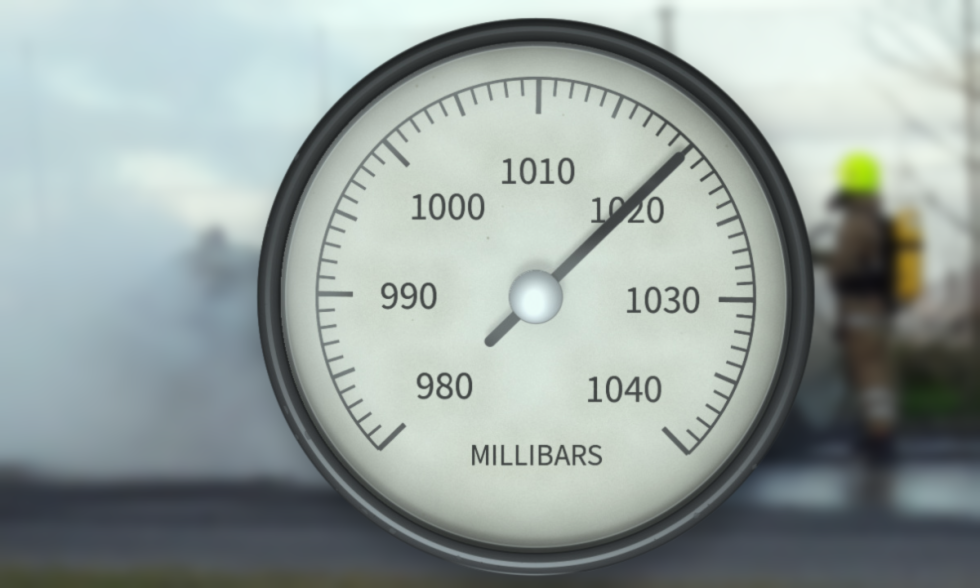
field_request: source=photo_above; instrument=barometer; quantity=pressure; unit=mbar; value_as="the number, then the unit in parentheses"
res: 1020 (mbar)
